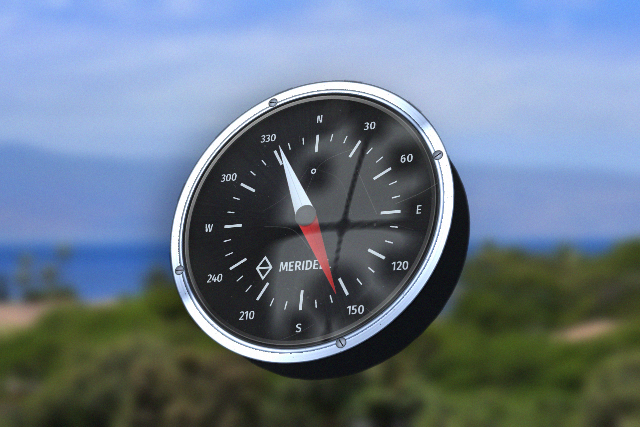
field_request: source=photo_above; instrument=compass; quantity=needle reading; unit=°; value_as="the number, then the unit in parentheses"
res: 155 (°)
